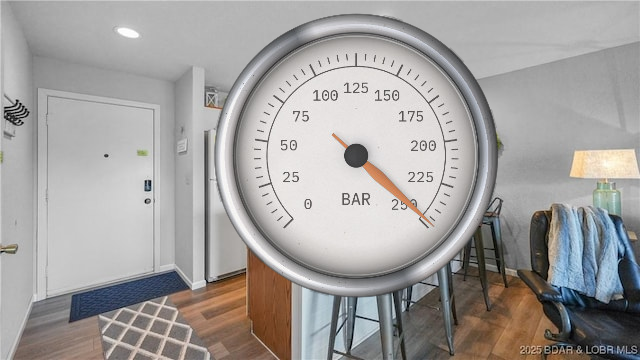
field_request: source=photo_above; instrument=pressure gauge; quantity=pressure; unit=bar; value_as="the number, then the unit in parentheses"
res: 247.5 (bar)
